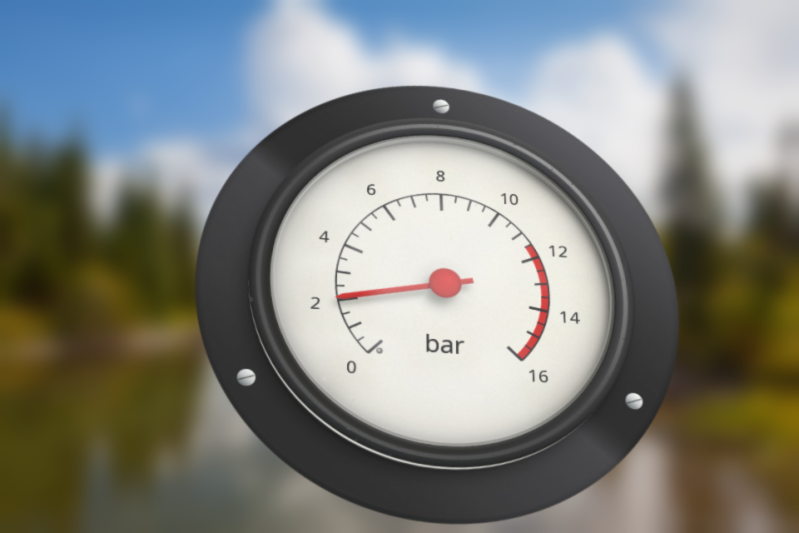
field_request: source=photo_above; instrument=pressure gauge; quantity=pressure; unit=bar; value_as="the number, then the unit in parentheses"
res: 2 (bar)
